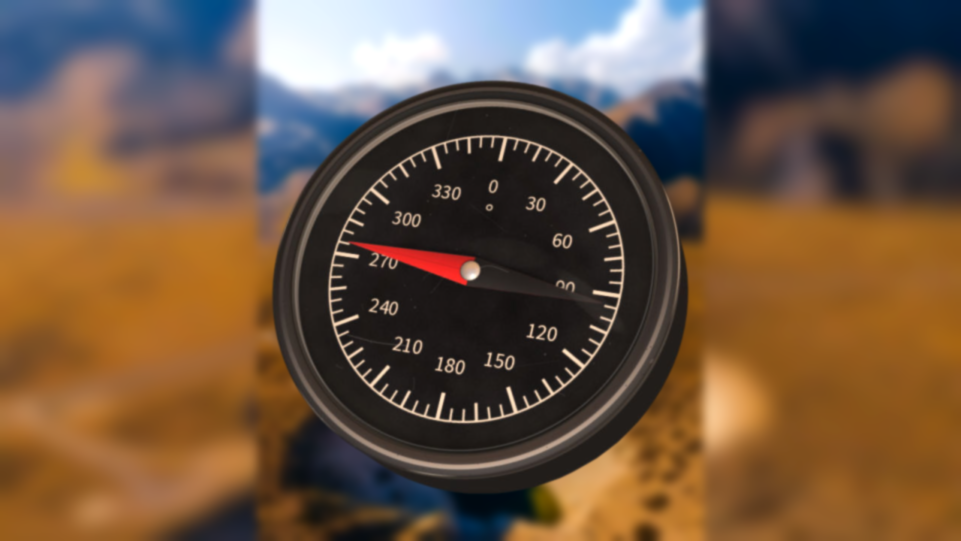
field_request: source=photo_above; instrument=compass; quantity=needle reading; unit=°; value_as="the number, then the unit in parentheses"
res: 275 (°)
